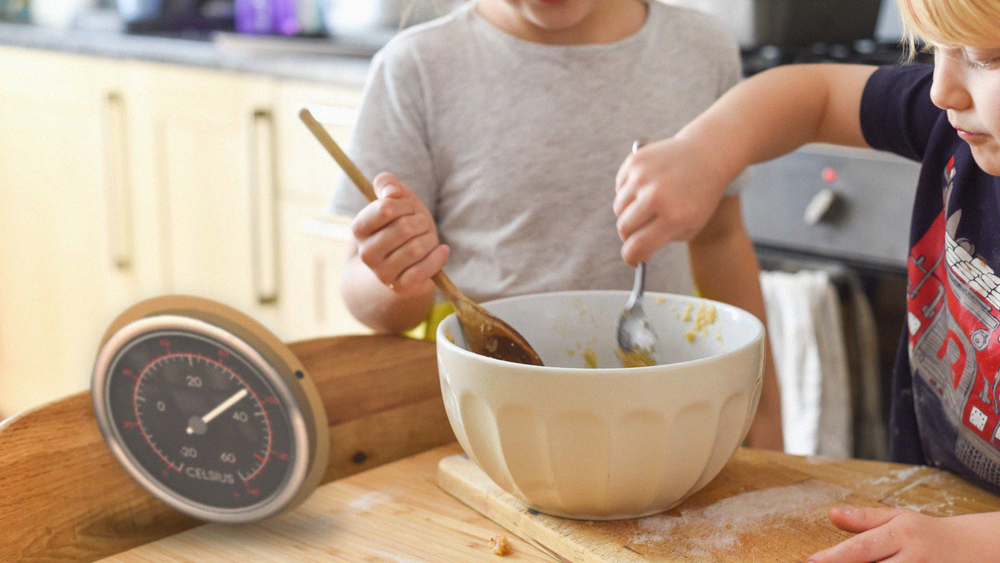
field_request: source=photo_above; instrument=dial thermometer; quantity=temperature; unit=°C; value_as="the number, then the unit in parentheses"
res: 34 (°C)
